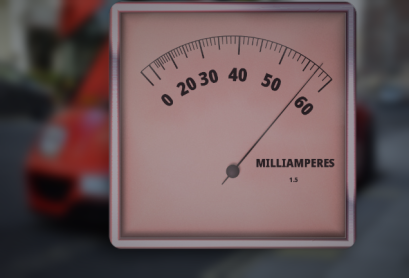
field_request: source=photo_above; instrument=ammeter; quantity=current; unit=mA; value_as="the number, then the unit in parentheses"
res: 57 (mA)
